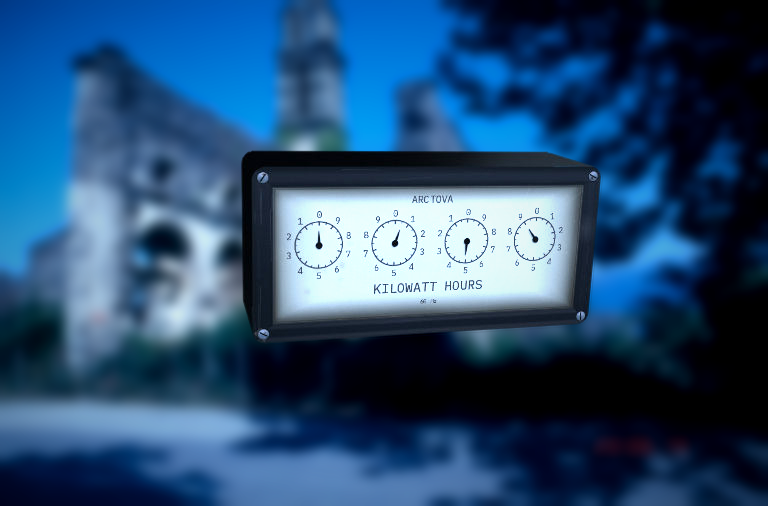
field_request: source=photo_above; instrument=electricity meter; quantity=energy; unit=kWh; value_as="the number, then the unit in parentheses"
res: 49 (kWh)
